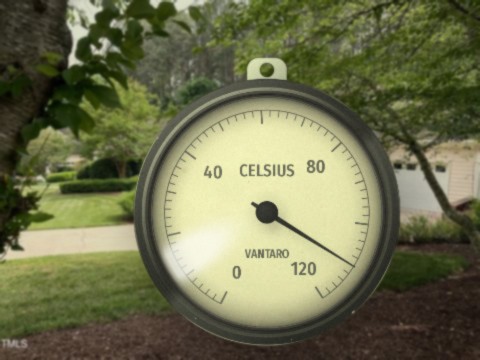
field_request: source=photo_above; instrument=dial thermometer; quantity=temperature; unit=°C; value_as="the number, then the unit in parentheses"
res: 110 (°C)
